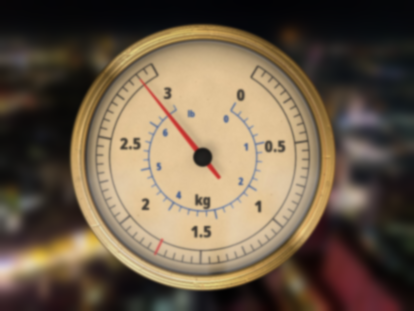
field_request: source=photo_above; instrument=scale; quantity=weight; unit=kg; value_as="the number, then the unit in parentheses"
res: 2.9 (kg)
